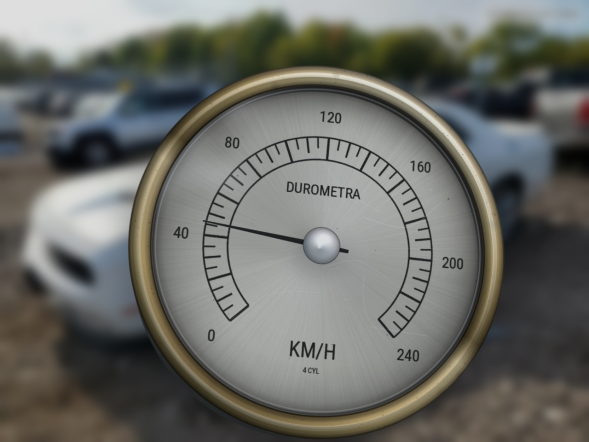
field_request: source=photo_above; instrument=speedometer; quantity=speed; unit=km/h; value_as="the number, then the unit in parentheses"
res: 45 (km/h)
